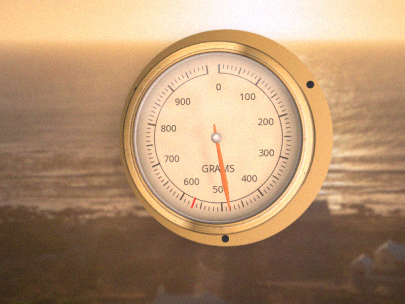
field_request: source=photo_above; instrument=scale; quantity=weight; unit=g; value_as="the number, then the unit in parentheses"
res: 480 (g)
